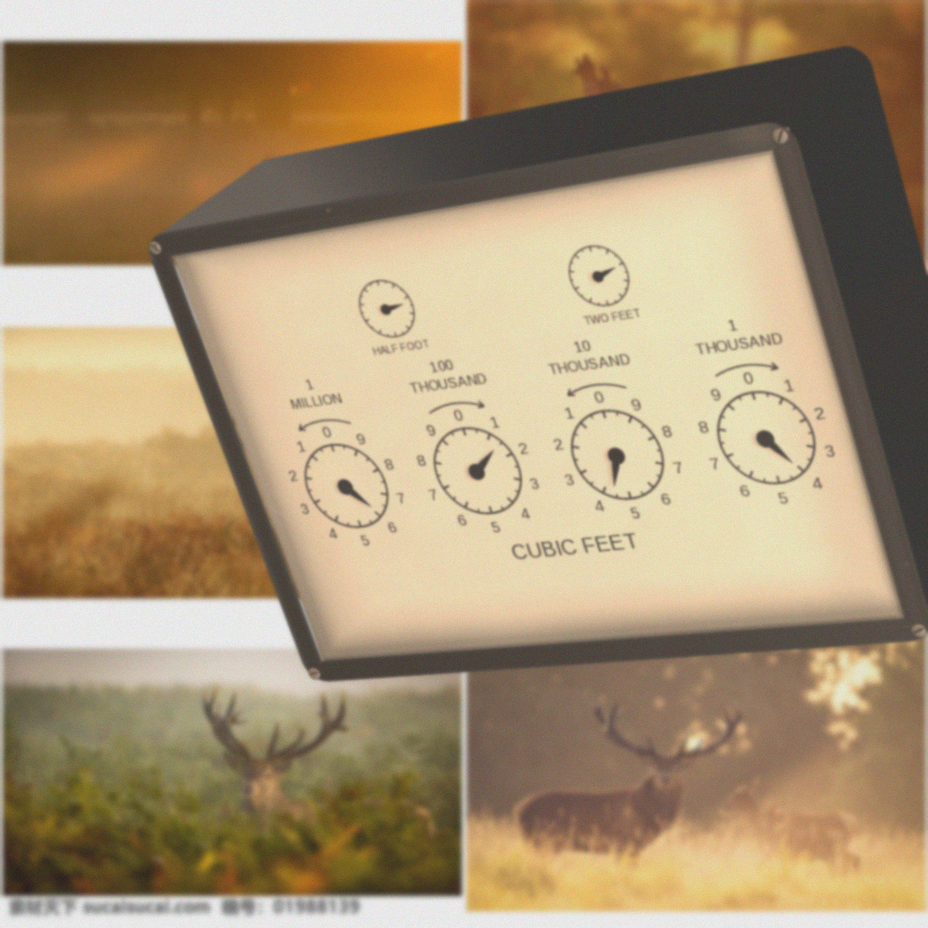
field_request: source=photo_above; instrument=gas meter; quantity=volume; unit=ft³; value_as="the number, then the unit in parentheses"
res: 614400 (ft³)
